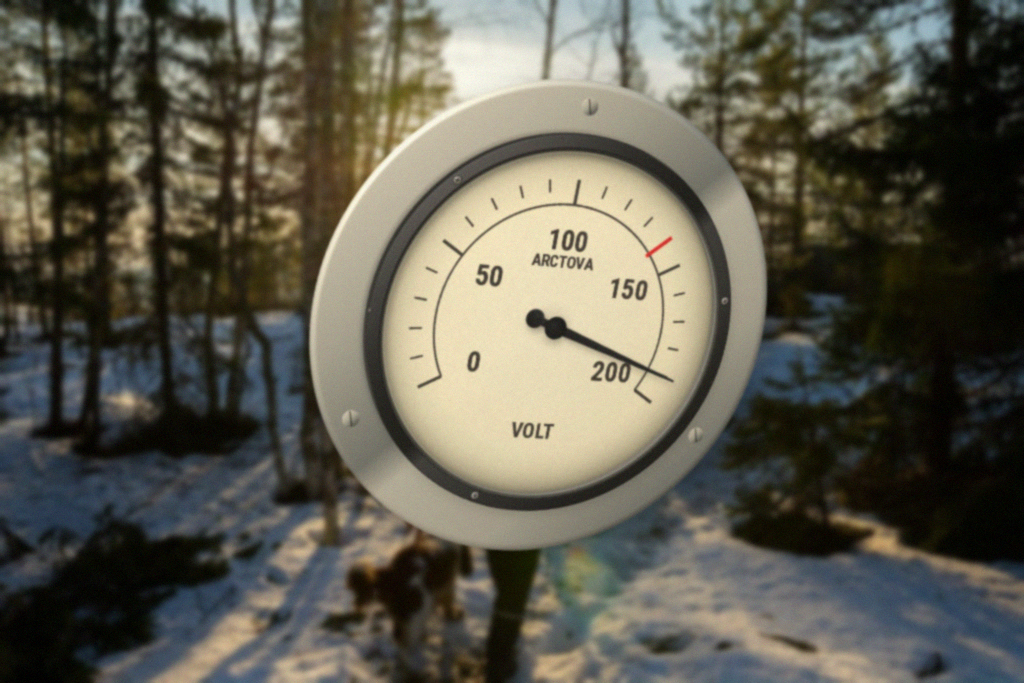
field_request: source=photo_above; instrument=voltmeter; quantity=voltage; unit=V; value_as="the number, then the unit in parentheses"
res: 190 (V)
